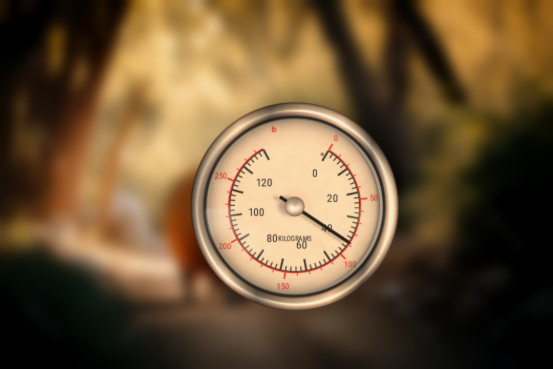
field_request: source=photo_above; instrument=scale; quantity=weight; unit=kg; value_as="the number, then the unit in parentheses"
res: 40 (kg)
